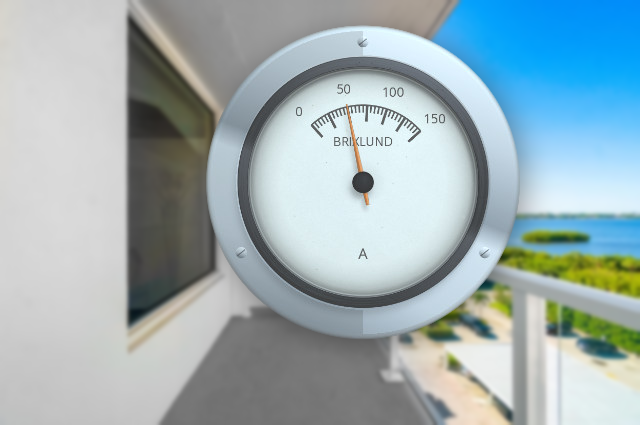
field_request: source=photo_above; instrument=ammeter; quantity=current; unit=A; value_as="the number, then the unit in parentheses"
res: 50 (A)
